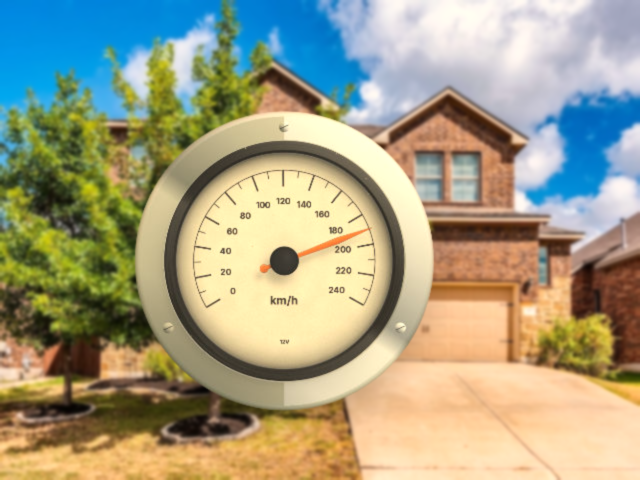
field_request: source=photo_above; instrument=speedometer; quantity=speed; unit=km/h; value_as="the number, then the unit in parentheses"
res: 190 (km/h)
